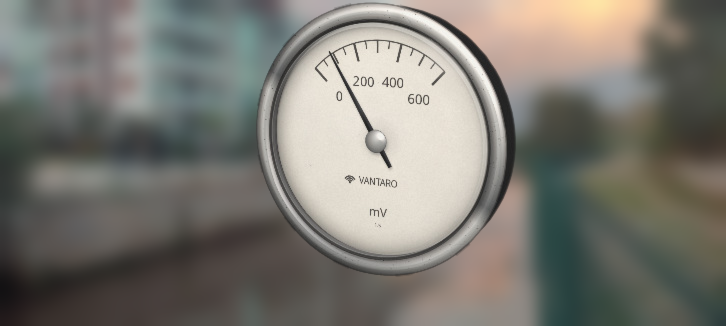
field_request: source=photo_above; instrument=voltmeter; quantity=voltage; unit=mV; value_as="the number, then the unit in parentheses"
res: 100 (mV)
